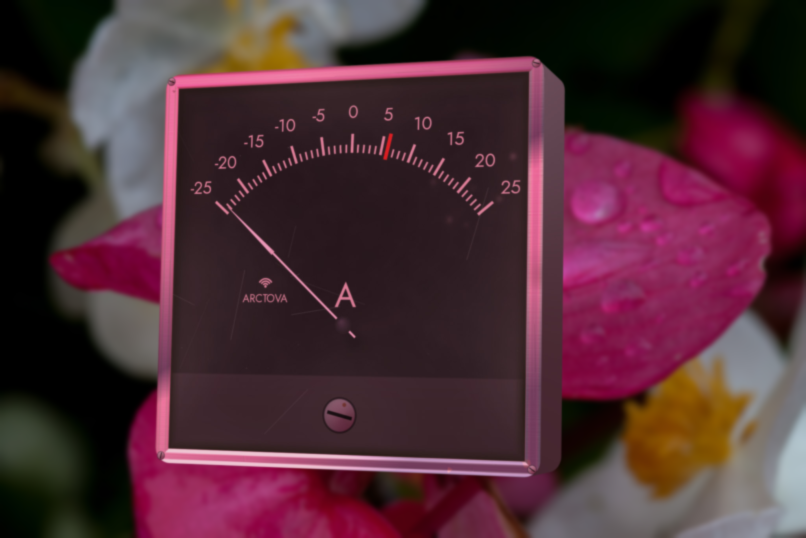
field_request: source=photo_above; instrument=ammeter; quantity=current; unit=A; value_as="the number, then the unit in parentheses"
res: -24 (A)
